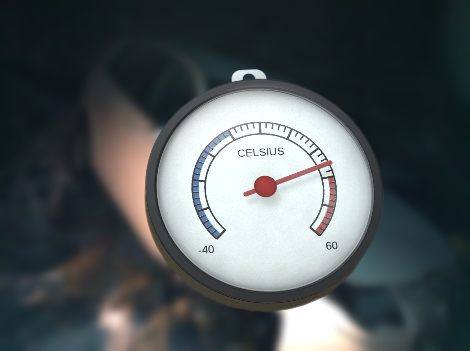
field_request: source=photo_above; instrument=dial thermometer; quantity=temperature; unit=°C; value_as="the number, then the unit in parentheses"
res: 36 (°C)
